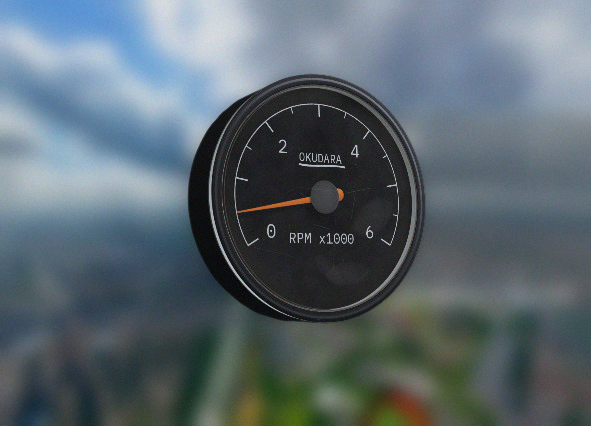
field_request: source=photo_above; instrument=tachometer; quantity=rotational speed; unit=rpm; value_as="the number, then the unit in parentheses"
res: 500 (rpm)
